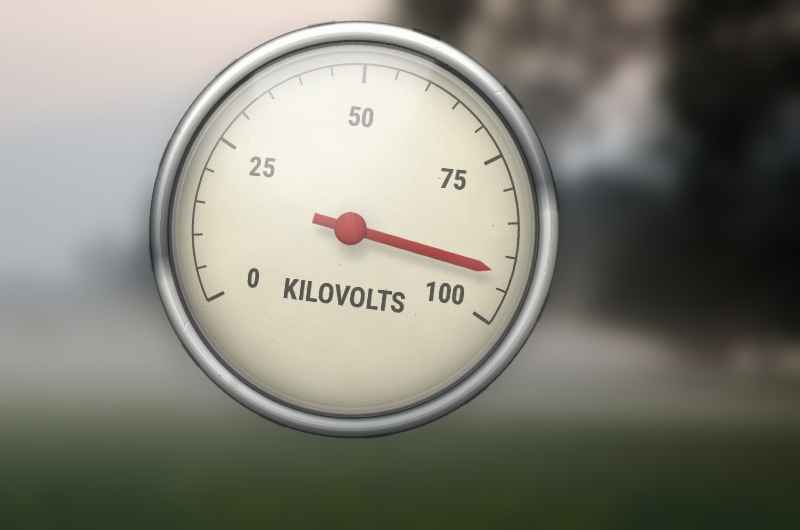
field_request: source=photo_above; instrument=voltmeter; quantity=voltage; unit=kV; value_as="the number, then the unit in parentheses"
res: 92.5 (kV)
